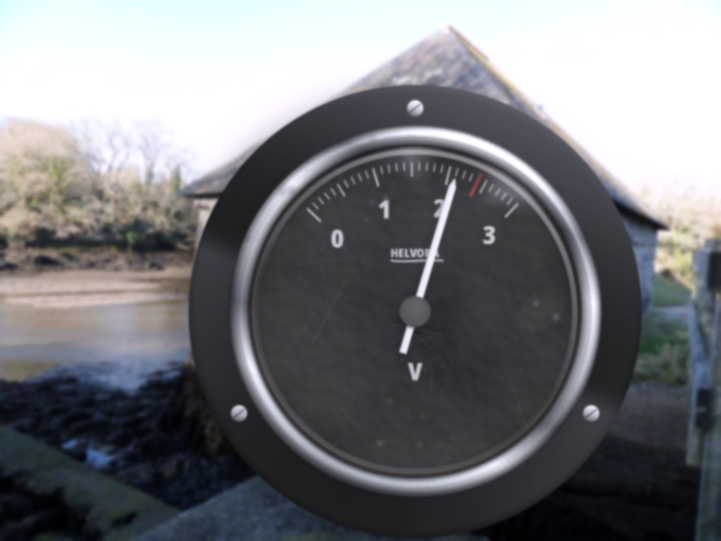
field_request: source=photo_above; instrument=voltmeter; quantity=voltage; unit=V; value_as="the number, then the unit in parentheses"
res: 2.1 (V)
